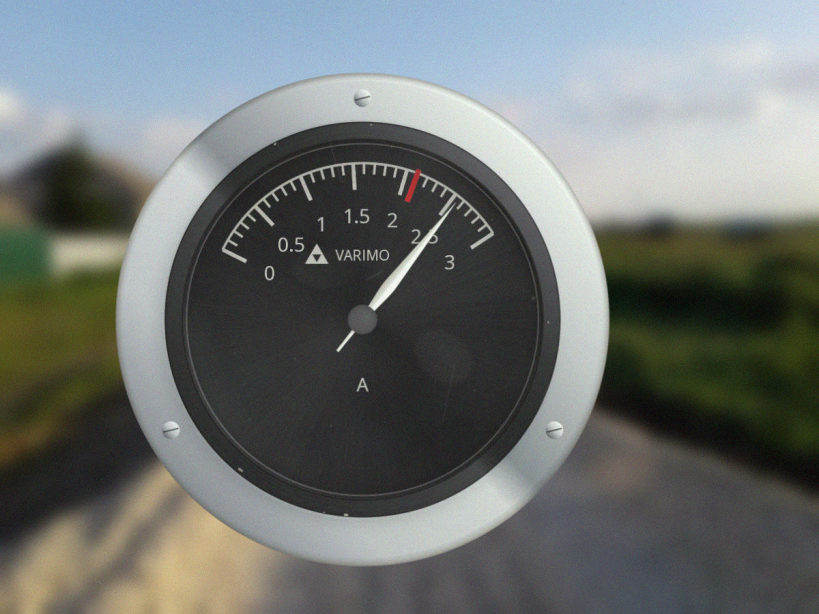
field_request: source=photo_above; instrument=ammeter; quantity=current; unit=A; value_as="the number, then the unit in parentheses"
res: 2.55 (A)
